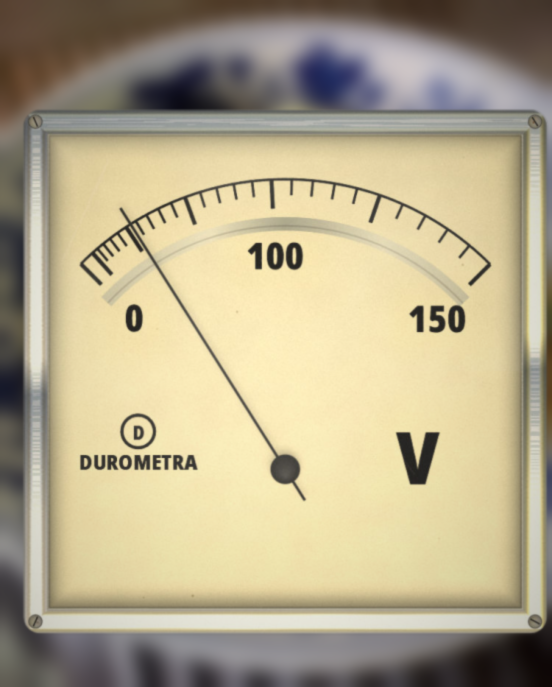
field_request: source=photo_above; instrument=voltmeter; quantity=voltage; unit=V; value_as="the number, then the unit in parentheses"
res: 52.5 (V)
